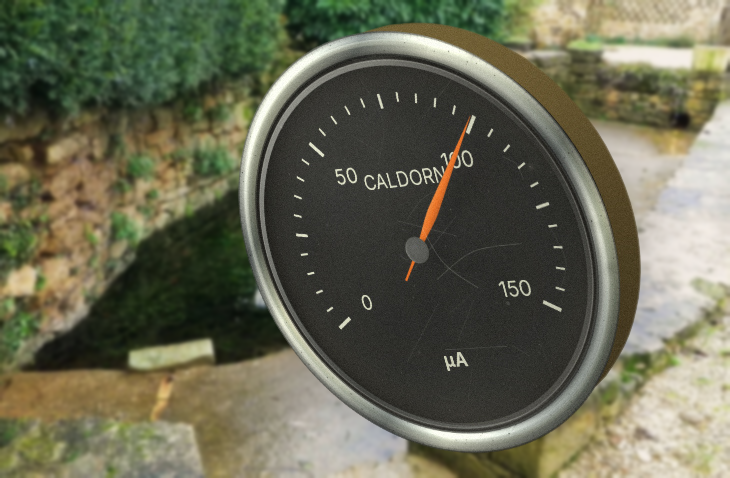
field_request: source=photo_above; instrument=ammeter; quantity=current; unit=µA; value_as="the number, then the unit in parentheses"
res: 100 (µA)
